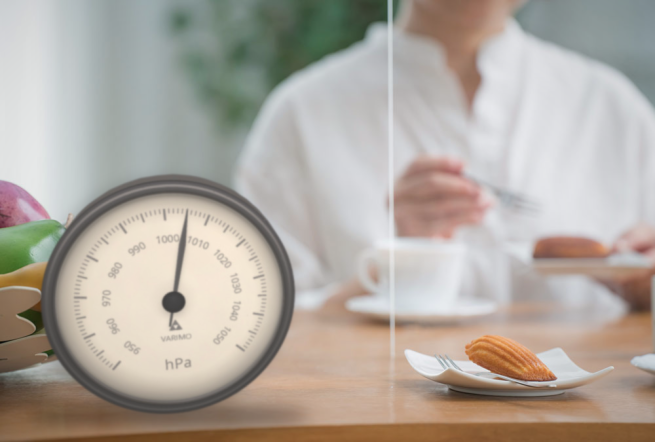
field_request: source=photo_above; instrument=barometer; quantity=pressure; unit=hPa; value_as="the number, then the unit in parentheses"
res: 1005 (hPa)
